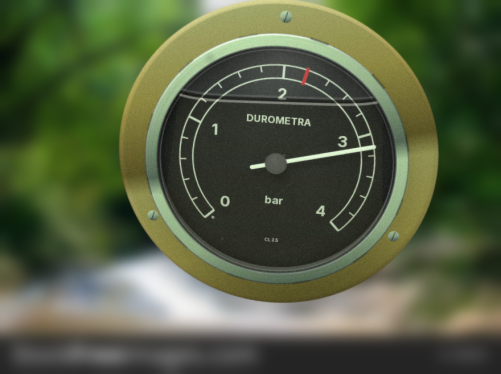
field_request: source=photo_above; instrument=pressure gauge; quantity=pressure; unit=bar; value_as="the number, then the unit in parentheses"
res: 3.1 (bar)
